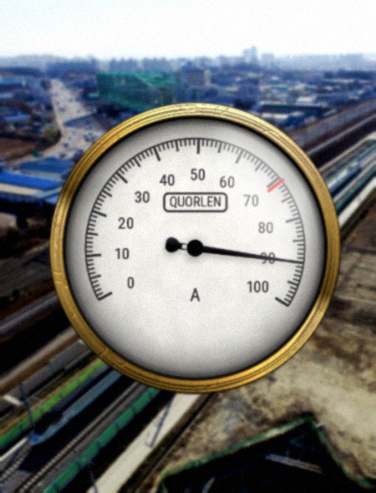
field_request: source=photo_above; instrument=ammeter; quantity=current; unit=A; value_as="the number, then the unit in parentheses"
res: 90 (A)
